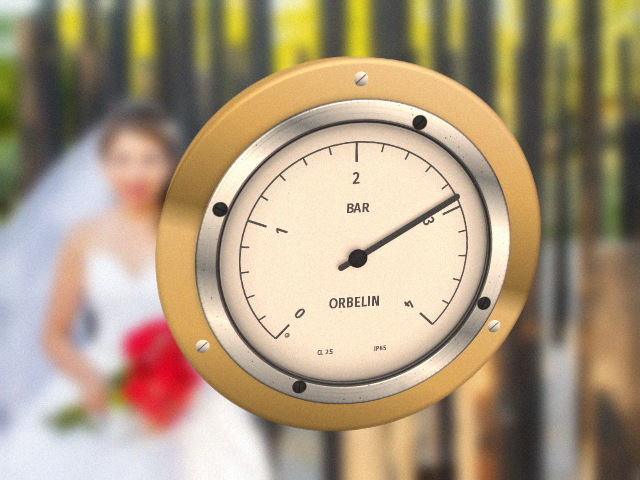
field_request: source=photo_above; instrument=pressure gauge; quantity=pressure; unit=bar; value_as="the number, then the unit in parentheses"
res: 2.9 (bar)
